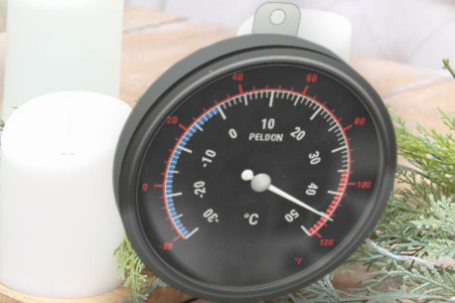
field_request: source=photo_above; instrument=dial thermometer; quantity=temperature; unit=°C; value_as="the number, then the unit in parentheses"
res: 45 (°C)
